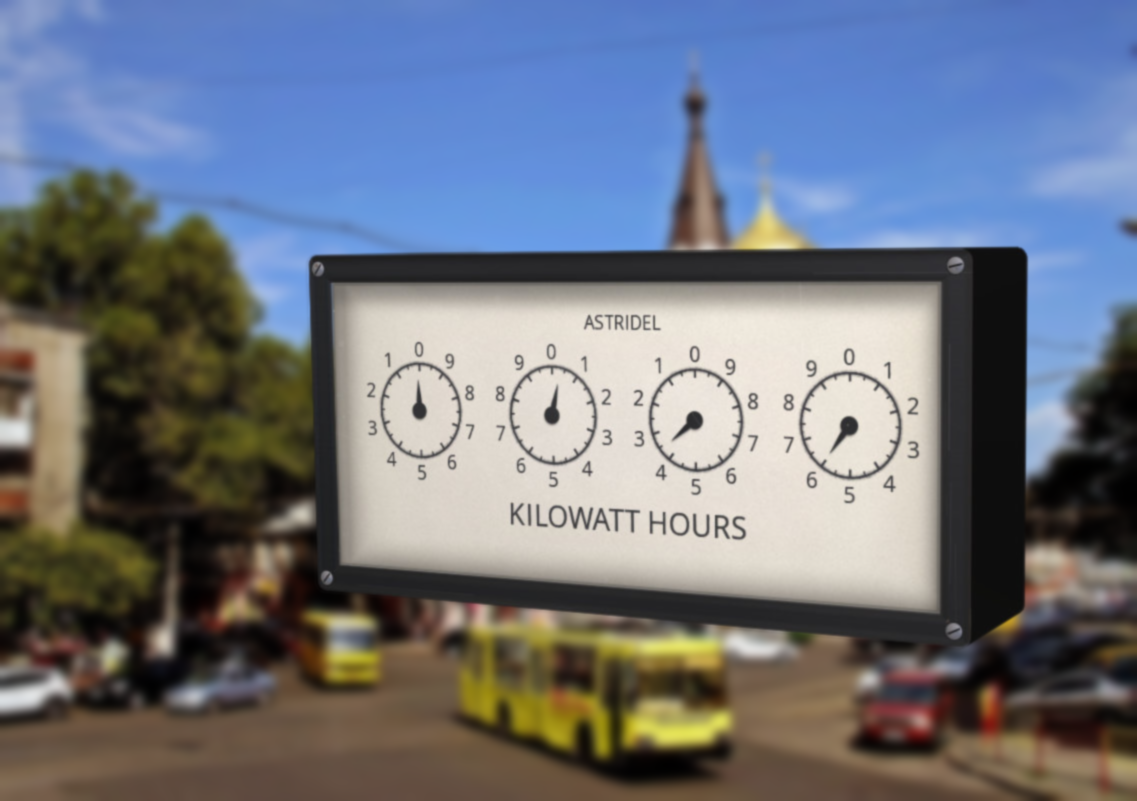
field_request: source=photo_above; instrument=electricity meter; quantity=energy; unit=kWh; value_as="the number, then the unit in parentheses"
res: 36 (kWh)
